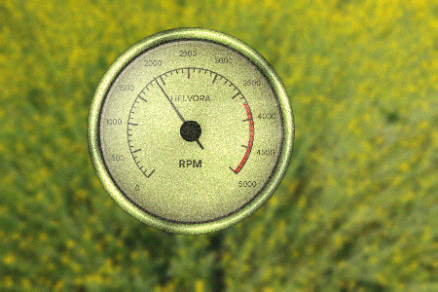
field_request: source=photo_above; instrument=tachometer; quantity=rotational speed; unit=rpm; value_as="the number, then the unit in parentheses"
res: 1900 (rpm)
